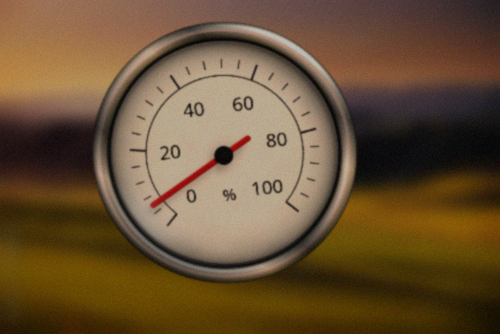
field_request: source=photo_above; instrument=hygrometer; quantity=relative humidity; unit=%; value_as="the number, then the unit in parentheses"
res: 6 (%)
